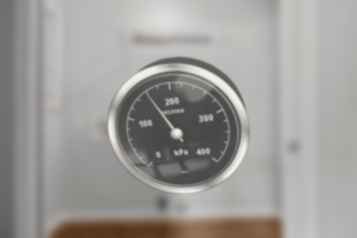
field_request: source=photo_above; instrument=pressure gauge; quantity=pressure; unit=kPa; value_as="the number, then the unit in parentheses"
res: 160 (kPa)
